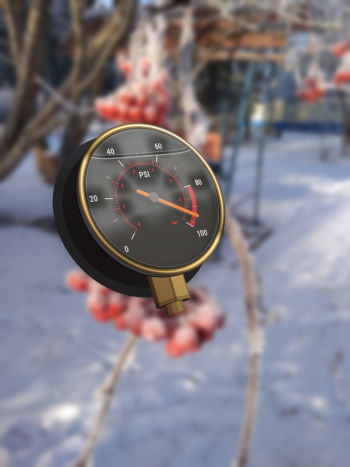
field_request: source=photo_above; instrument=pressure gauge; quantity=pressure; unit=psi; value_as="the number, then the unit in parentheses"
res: 95 (psi)
